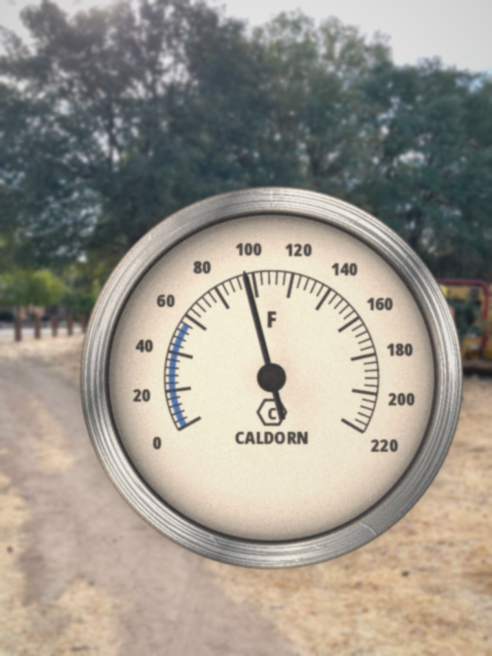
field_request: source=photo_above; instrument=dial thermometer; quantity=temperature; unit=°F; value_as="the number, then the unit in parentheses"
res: 96 (°F)
